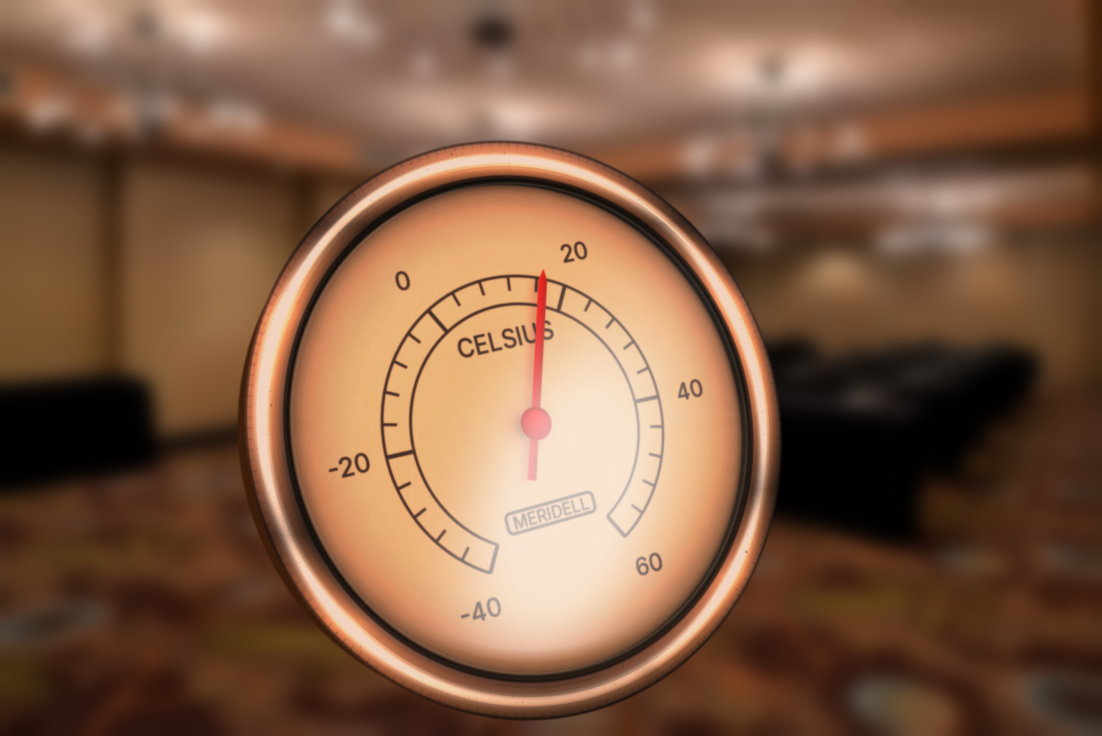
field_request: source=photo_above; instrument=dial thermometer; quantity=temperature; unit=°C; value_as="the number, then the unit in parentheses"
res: 16 (°C)
